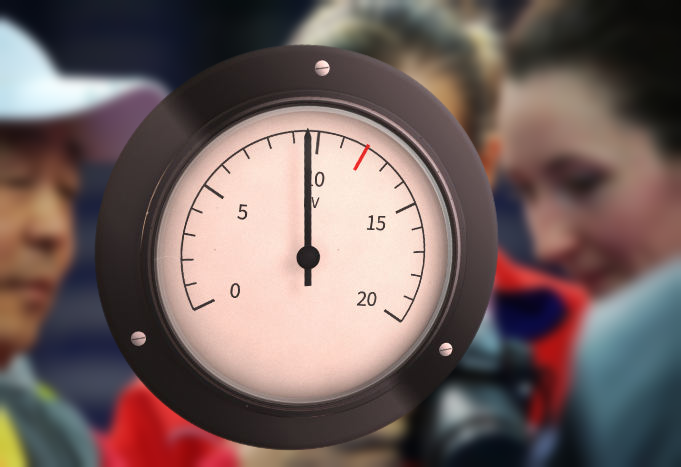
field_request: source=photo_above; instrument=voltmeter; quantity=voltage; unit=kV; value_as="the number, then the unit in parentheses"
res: 9.5 (kV)
